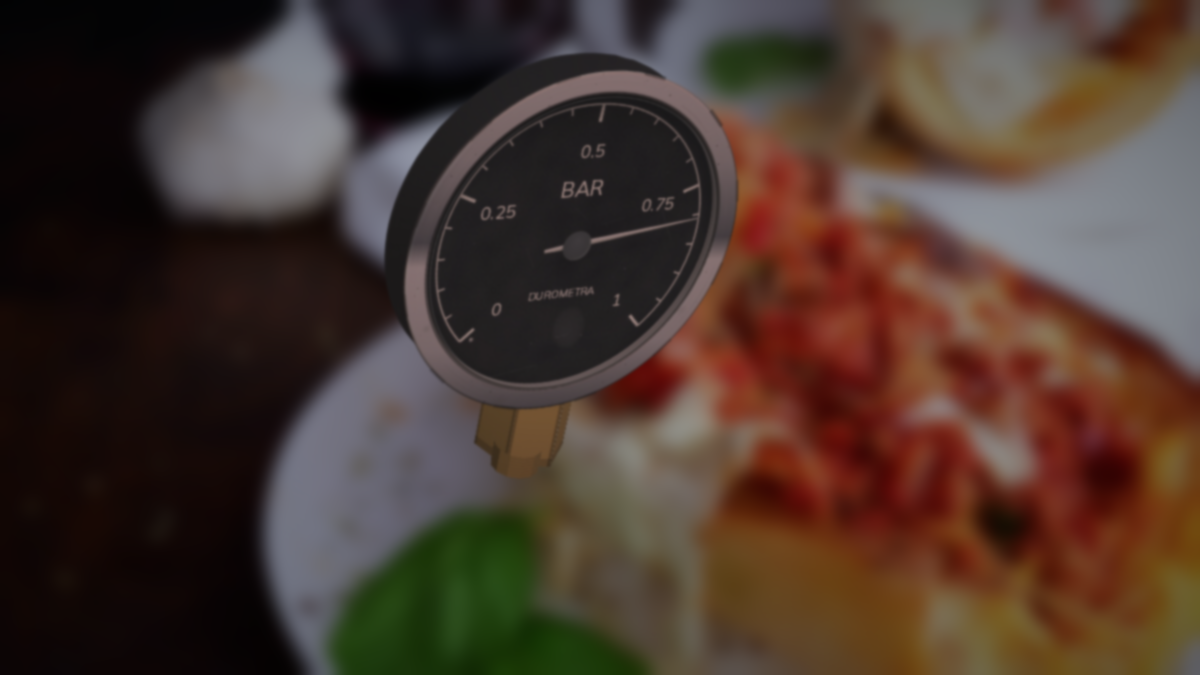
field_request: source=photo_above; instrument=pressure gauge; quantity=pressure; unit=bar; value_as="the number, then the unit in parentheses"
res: 0.8 (bar)
